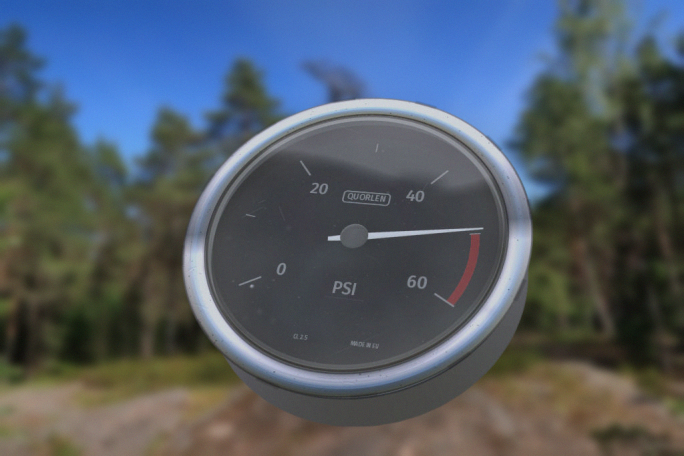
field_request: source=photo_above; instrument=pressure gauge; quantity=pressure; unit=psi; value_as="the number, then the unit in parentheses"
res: 50 (psi)
